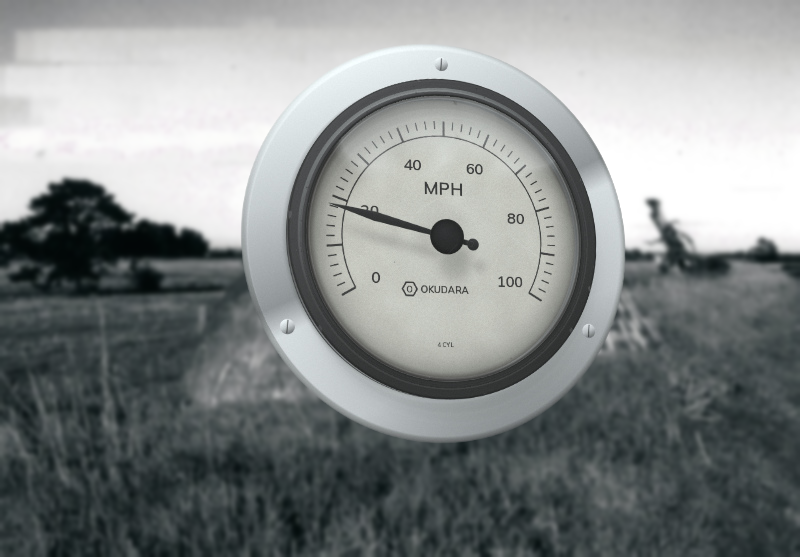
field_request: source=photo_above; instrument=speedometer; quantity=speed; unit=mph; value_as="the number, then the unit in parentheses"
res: 18 (mph)
